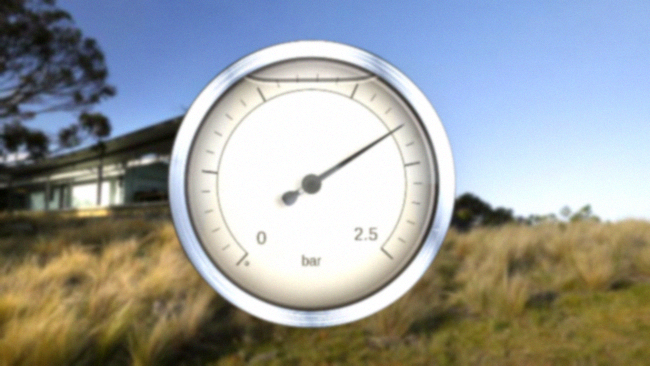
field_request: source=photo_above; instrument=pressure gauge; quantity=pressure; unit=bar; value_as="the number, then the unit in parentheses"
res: 1.8 (bar)
